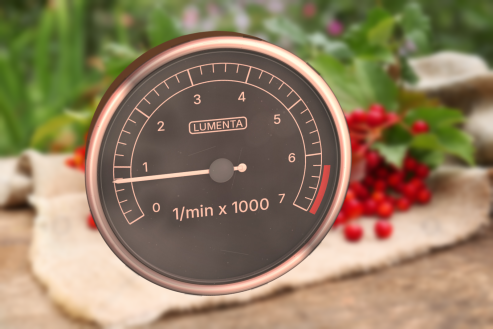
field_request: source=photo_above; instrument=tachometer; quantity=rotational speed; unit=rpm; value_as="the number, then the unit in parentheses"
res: 800 (rpm)
